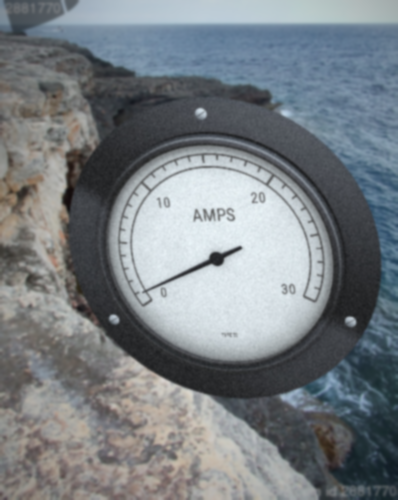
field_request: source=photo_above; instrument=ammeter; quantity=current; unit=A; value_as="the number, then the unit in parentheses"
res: 1 (A)
